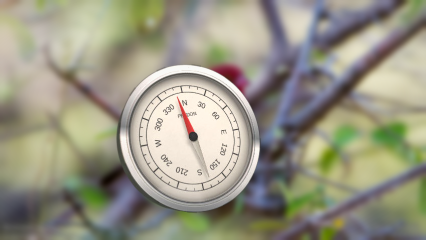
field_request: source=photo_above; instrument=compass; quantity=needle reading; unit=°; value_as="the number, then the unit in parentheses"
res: 350 (°)
